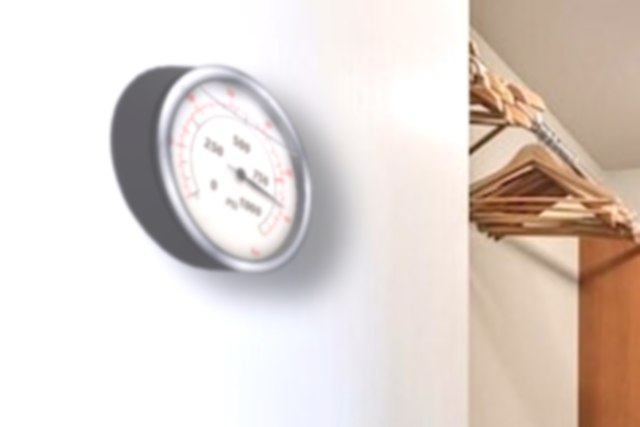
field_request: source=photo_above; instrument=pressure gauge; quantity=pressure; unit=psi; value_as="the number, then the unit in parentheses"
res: 850 (psi)
